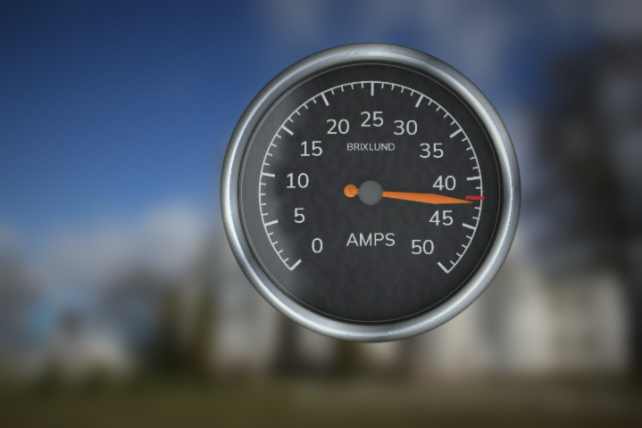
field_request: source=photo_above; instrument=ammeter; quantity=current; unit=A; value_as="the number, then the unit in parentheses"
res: 42.5 (A)
